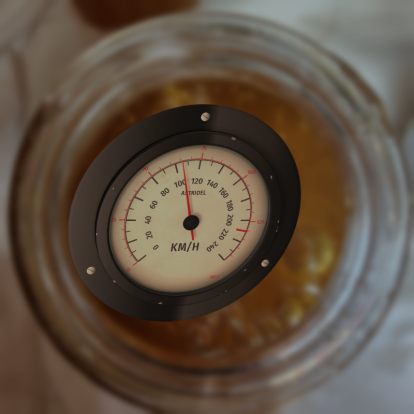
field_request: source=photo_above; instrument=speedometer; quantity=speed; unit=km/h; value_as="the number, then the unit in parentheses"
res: 105 (km/h)
